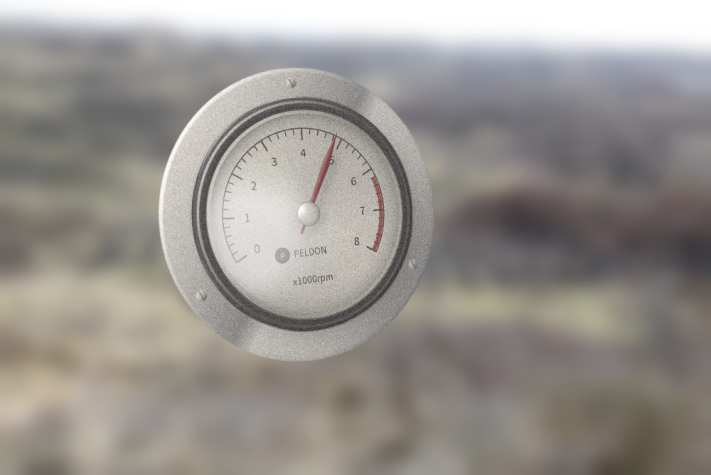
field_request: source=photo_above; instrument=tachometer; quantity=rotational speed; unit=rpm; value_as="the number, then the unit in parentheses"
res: 4800 (rpm)
